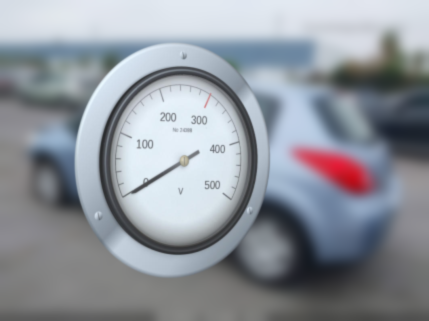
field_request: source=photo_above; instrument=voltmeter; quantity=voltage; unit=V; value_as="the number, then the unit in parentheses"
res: 0 (V)
